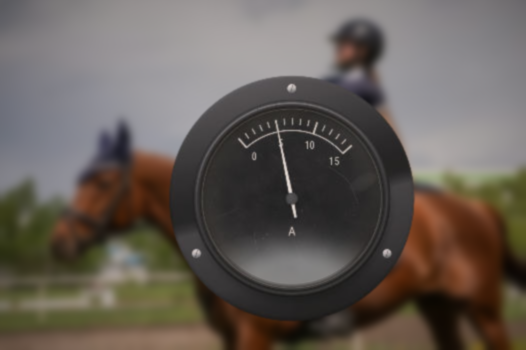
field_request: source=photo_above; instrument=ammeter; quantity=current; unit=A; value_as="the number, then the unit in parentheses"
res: 5 (A)
